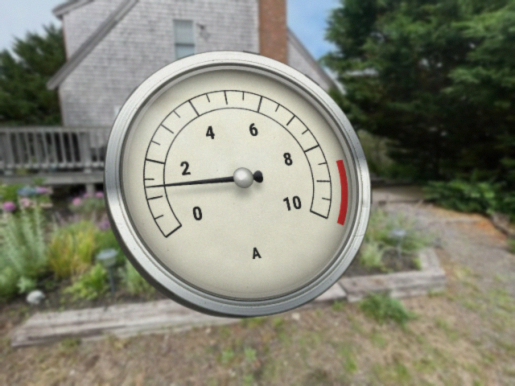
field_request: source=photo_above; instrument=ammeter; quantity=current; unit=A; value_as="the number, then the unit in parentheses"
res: 1.25 (A)
